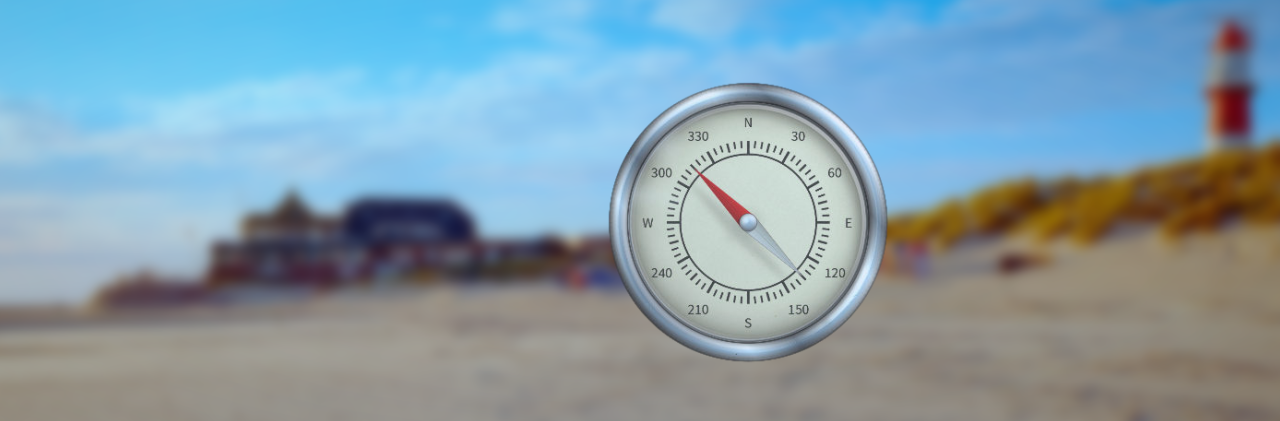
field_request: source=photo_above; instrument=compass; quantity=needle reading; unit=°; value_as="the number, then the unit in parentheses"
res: 315 (°)
